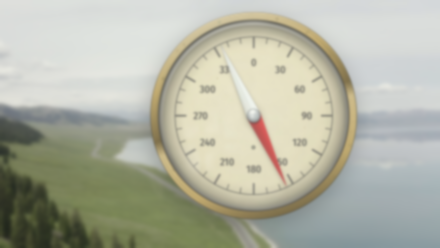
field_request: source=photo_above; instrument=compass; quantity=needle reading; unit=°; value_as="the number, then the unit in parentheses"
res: 155 (°)
